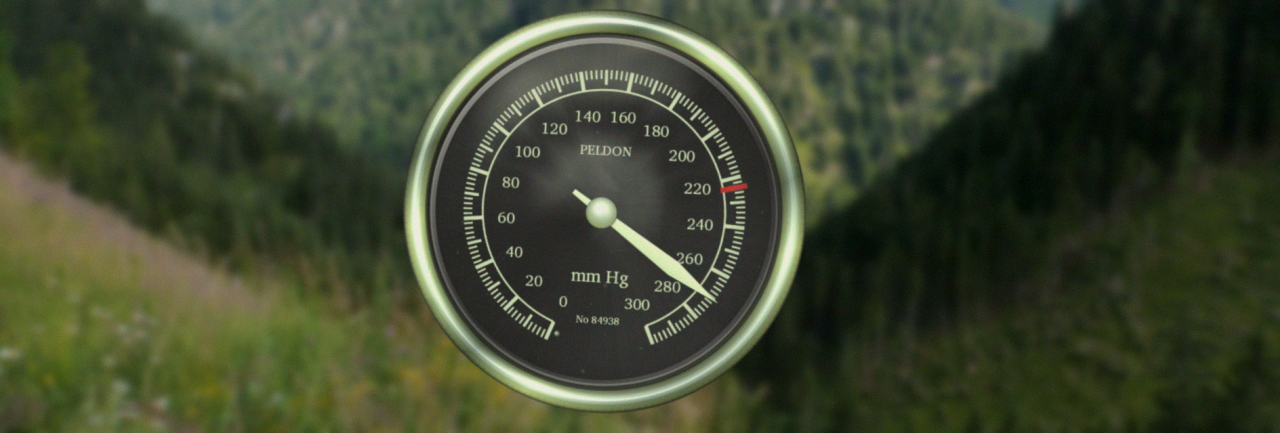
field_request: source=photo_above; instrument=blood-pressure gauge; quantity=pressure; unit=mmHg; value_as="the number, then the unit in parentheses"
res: 270 (mmHg)
